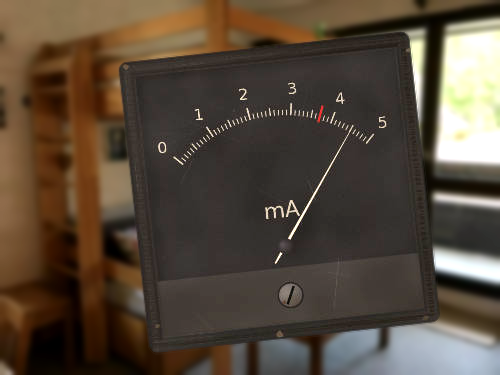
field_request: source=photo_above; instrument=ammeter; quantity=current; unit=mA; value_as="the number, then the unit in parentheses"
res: 4.5 (mA)
